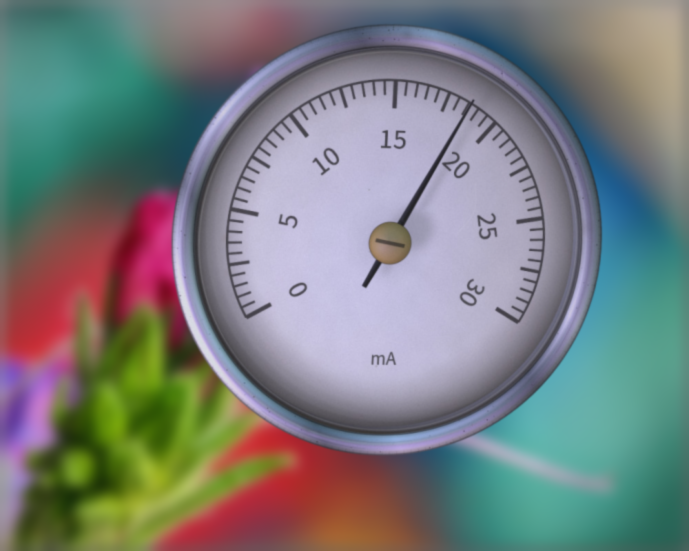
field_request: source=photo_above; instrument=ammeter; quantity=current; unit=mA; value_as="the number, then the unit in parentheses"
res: 18.5 (mA)
